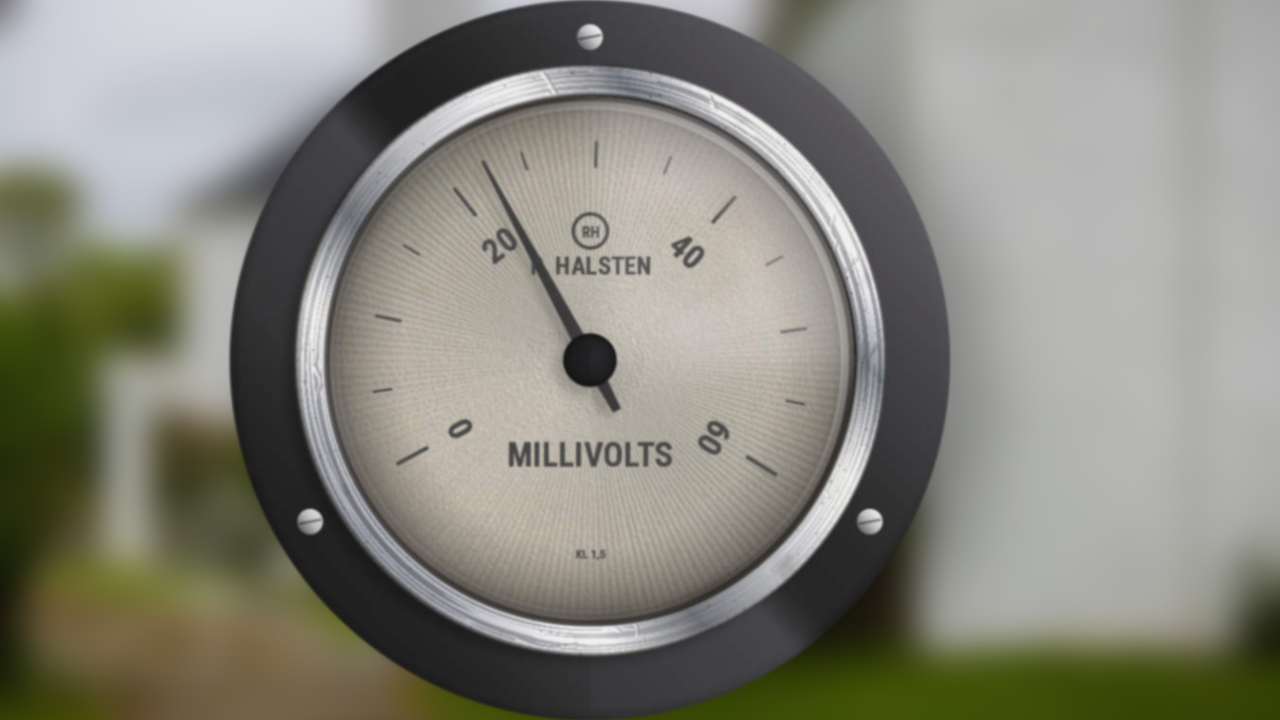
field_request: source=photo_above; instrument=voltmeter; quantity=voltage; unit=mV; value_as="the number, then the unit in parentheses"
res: 22.5 (mV)
